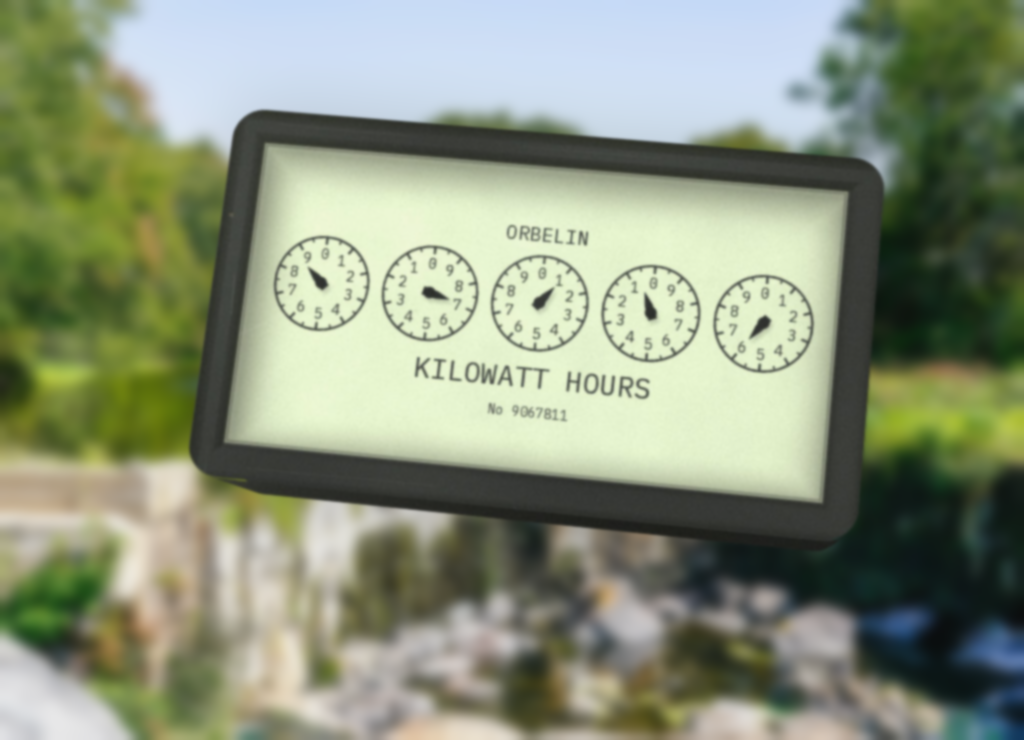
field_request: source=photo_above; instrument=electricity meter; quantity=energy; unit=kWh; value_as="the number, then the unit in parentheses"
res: 87106 (kWh)
